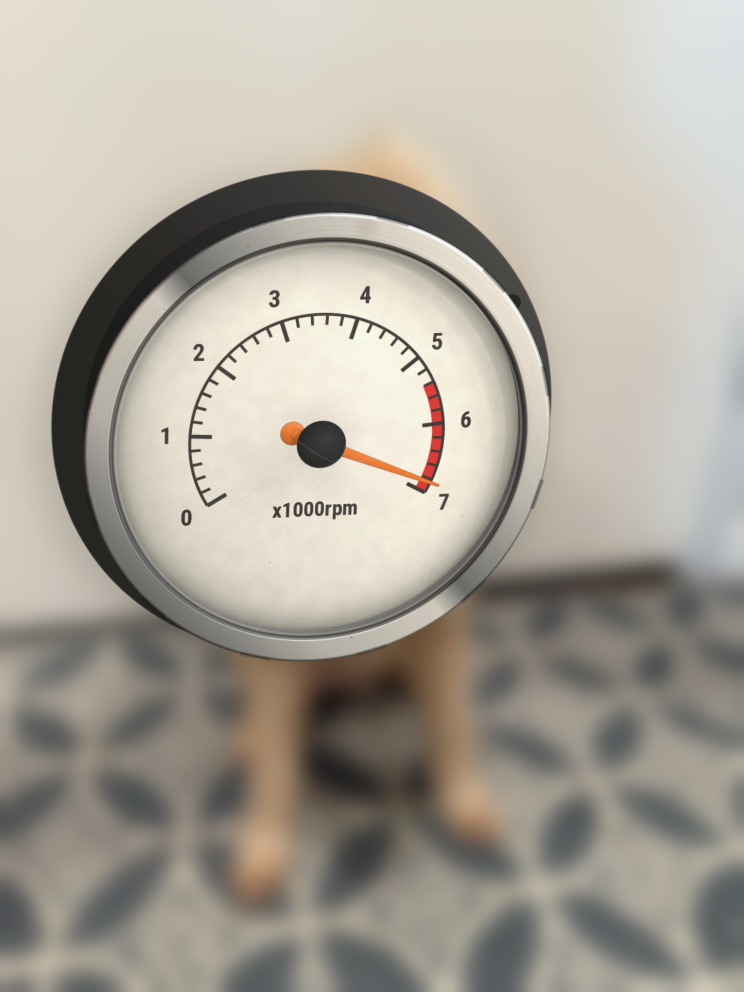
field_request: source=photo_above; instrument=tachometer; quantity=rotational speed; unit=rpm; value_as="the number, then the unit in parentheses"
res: 6800 (rpm)
